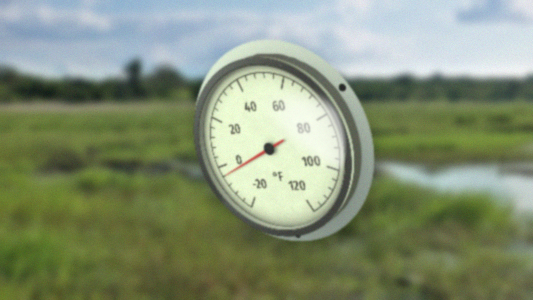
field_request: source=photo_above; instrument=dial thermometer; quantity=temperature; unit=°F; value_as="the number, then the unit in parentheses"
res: -4 (°F)
